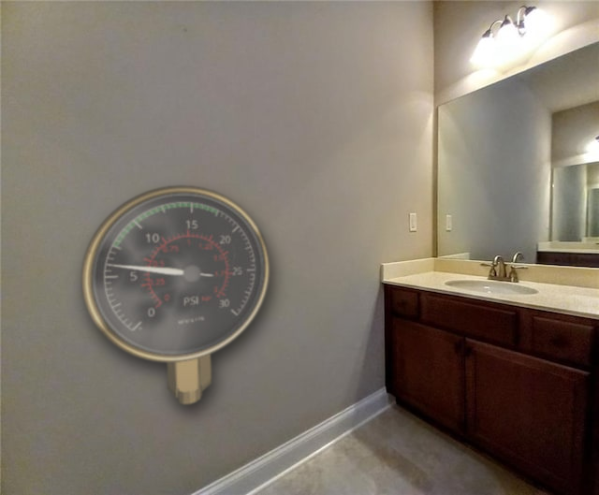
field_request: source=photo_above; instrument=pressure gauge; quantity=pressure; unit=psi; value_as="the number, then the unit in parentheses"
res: 6 (psi)
